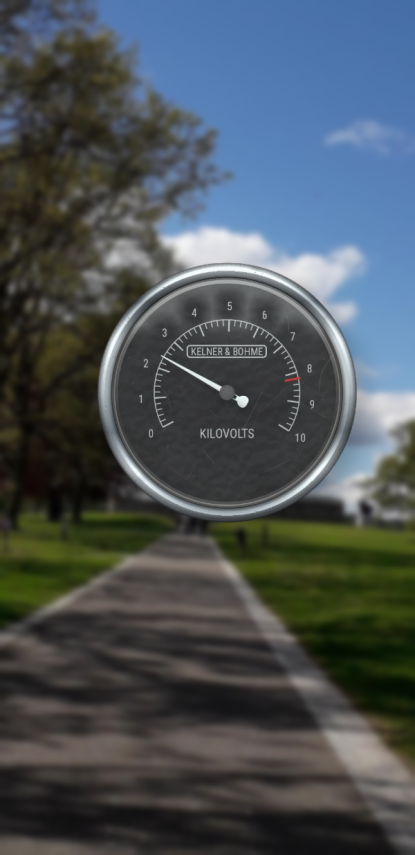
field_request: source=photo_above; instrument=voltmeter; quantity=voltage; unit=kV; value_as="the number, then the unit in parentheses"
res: 2.4 (kV)
